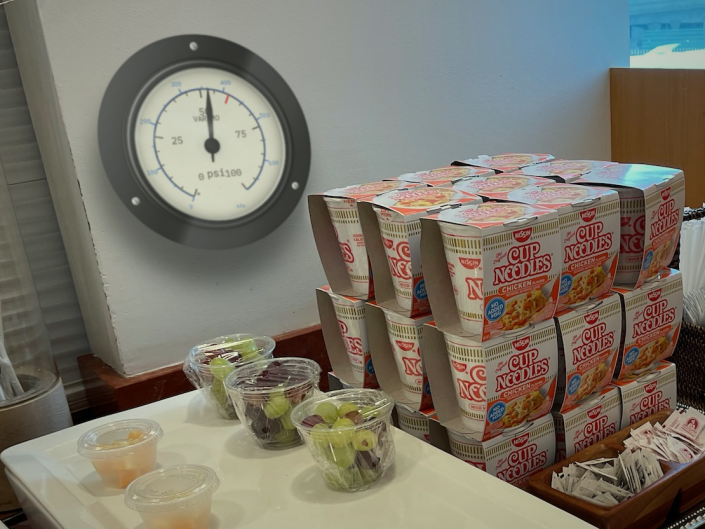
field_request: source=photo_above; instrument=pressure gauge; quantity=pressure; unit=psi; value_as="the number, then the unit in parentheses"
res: 52.5 (psi)
